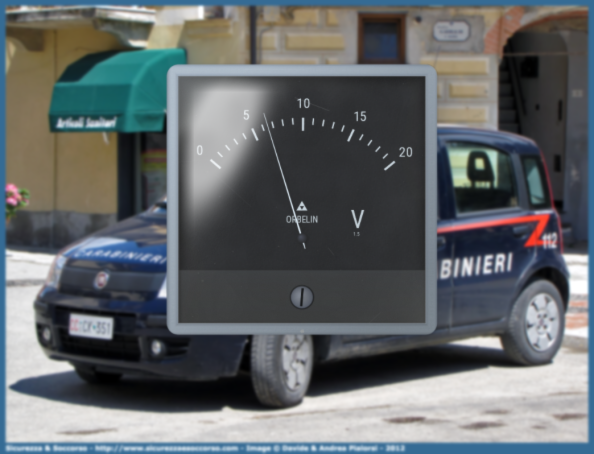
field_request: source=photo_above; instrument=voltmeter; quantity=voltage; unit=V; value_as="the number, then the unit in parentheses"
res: 6.5 (V)
